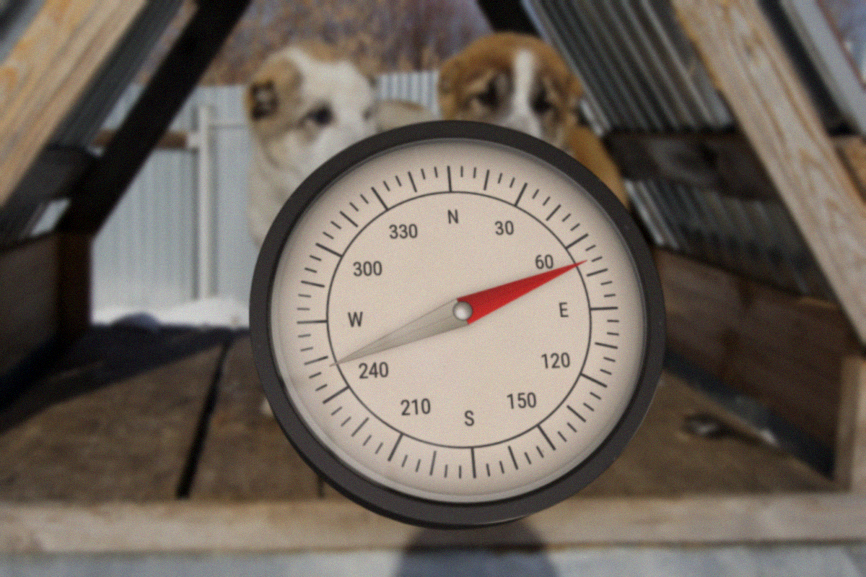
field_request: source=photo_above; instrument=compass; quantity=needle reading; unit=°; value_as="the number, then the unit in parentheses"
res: 70 (°)
